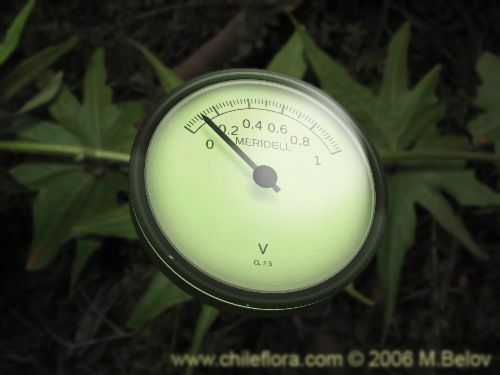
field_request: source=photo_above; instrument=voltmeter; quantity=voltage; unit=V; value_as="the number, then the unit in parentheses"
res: 0.1 (V)
